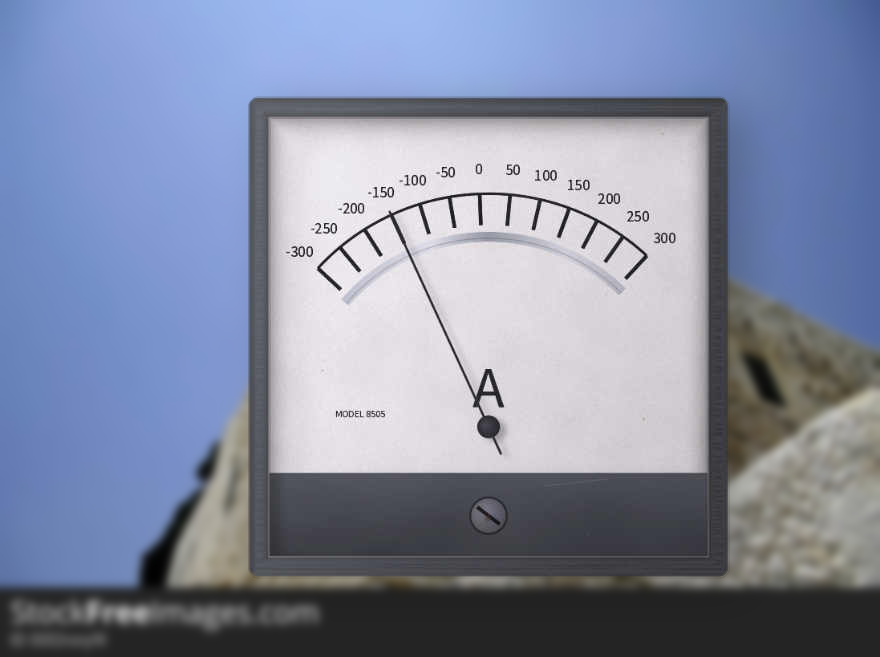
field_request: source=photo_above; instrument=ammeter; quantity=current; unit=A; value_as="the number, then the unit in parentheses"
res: -150 (A)
